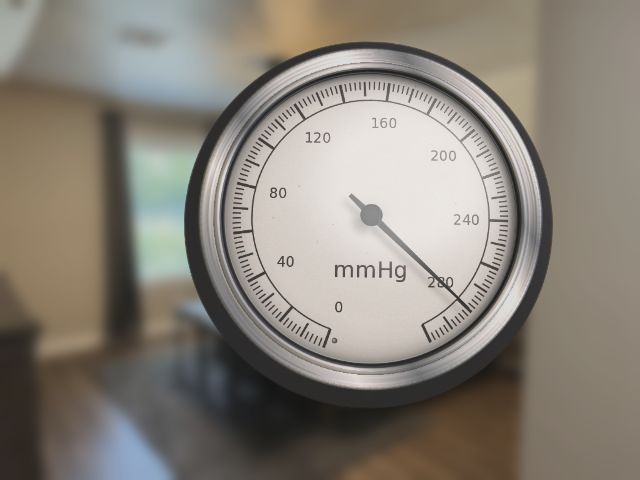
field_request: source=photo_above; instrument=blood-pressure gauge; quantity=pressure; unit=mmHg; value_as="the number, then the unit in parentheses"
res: 280 (mmHg)
